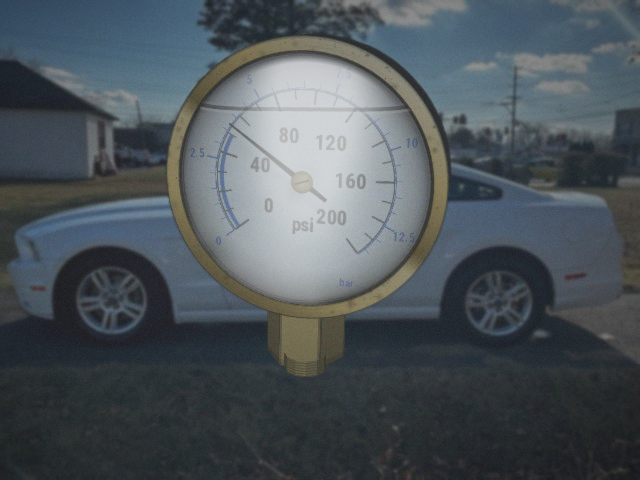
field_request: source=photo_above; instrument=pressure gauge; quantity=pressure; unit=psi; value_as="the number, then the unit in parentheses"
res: 55 (psi)
